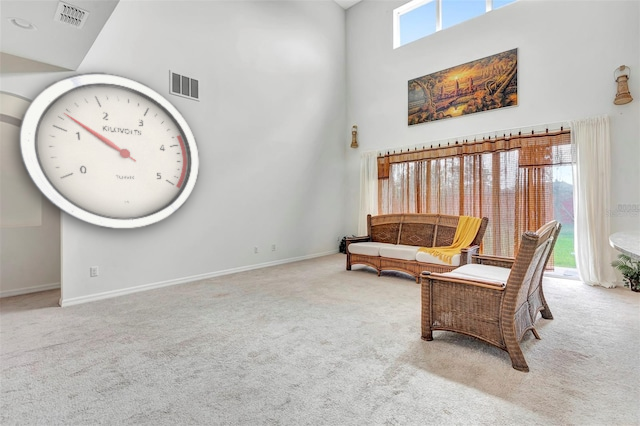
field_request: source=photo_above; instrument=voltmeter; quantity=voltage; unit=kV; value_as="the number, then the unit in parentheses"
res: 1.3 (kV)
